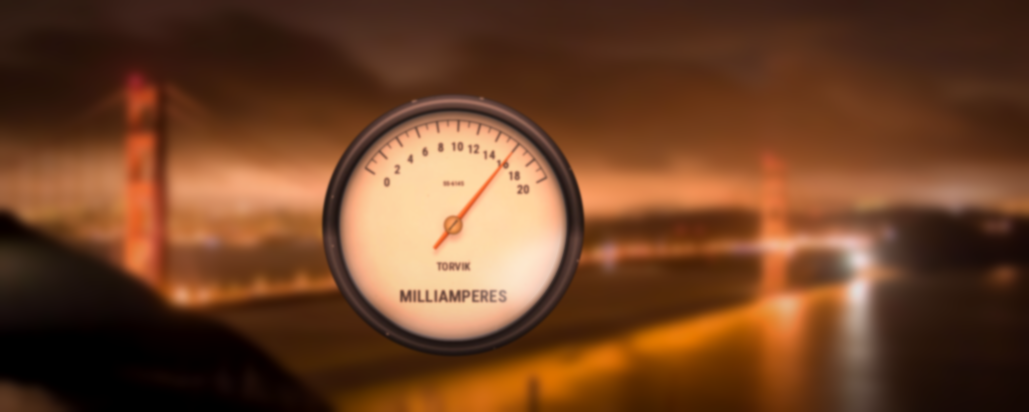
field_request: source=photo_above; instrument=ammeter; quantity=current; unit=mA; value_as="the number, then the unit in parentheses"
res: 16 (mA)
